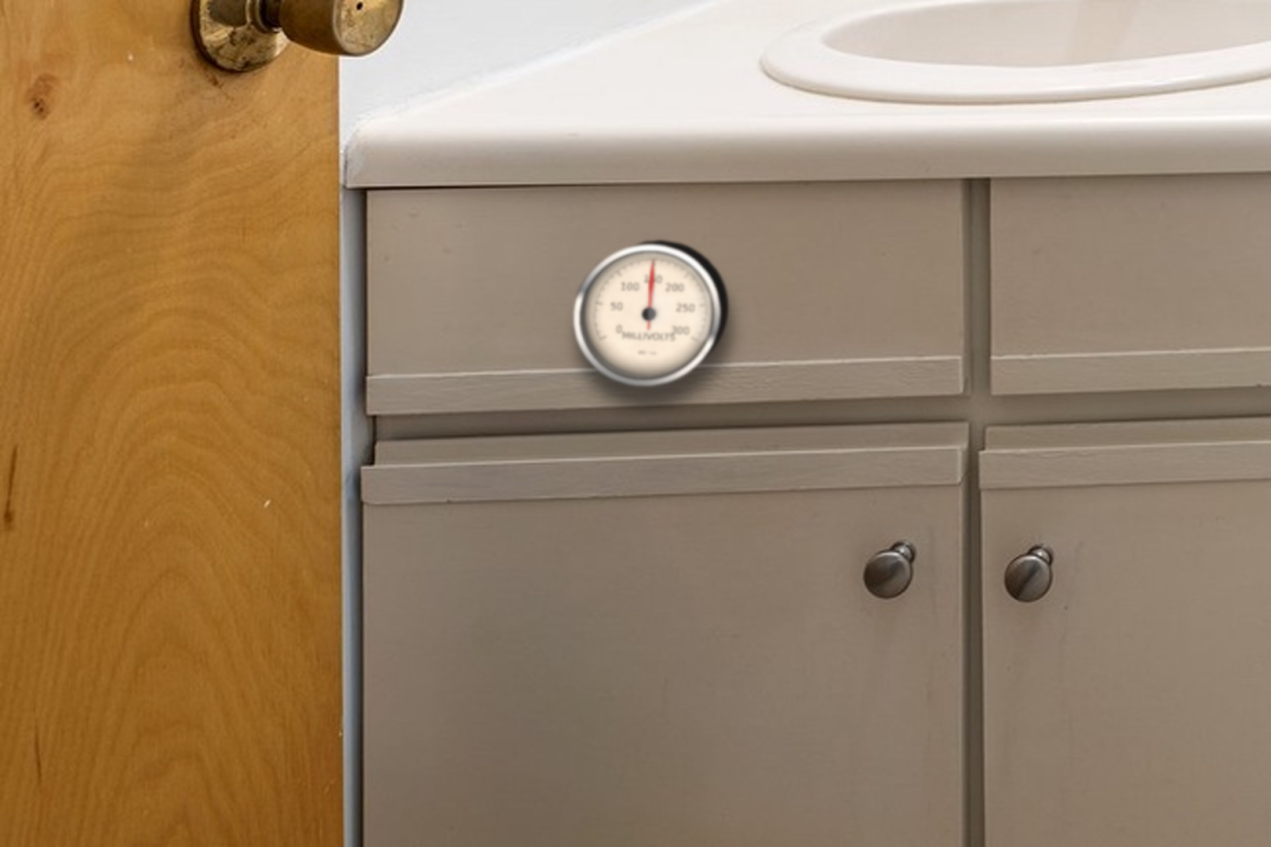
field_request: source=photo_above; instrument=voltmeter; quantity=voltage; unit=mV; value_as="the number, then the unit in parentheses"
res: 150 (mV)
